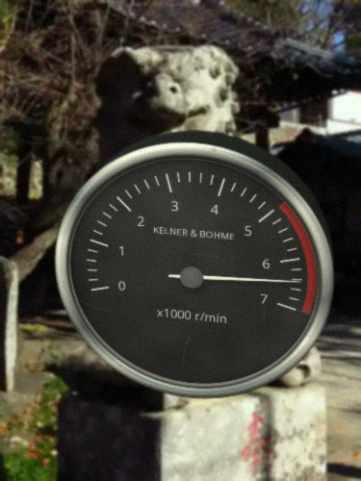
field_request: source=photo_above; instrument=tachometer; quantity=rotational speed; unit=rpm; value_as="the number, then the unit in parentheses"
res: 6400 (rpm)
